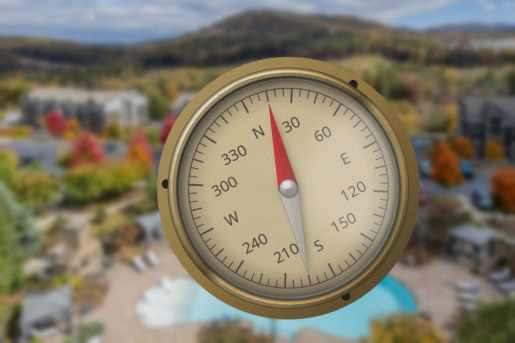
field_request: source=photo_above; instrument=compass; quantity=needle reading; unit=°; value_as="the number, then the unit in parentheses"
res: 15 (°)
